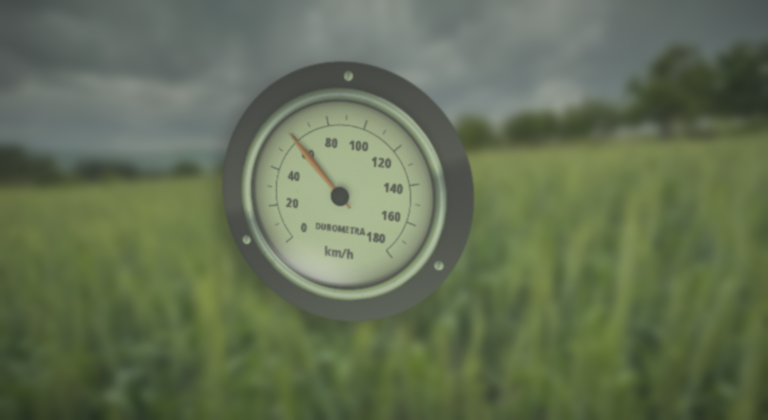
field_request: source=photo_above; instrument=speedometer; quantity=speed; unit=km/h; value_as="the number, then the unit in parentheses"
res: 60 (km/h)
